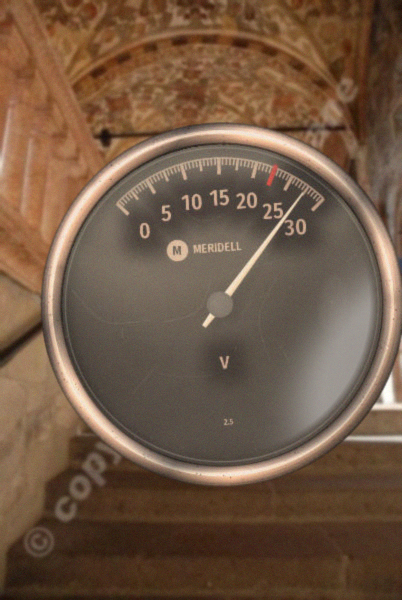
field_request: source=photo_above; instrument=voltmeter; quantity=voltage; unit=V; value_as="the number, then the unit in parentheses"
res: 27.5 (V)
